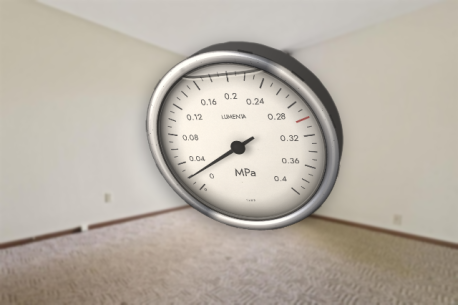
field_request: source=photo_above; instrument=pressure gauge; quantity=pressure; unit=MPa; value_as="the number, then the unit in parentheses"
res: 0.02 (MPa)
